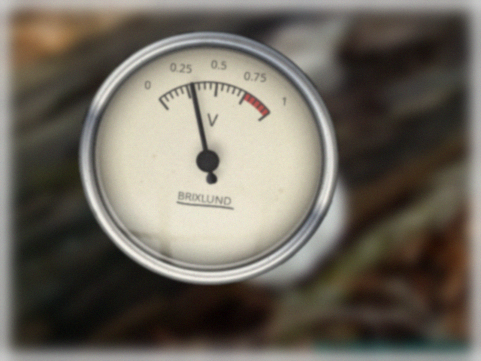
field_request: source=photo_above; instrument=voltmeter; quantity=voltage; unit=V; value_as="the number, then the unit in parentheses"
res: 0.3 (V)
